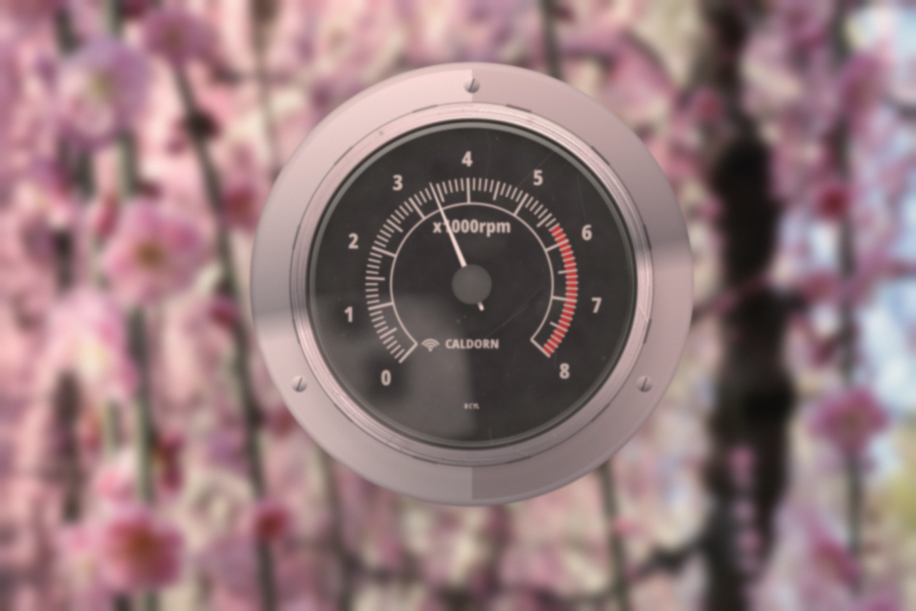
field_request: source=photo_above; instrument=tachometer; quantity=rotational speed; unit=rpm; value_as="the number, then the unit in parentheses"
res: 3400 (rpm)
